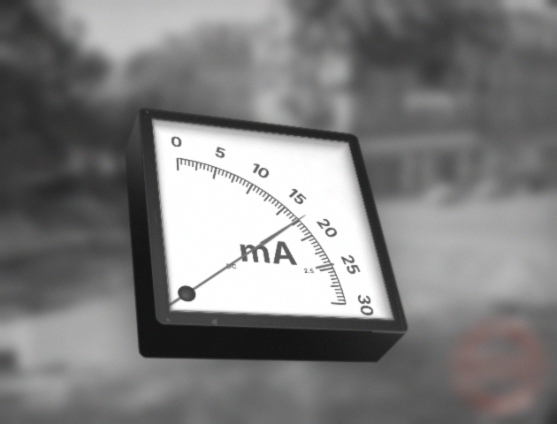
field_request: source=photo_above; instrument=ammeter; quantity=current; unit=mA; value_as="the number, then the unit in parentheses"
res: 17.5 (mA)
